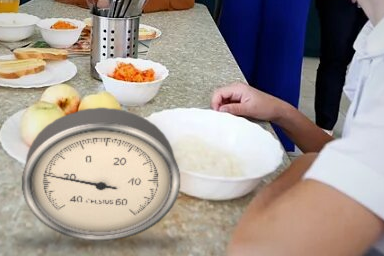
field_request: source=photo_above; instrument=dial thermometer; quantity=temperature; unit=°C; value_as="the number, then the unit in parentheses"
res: -20 (°C)
